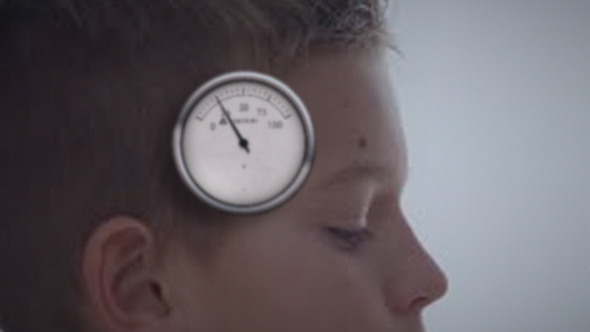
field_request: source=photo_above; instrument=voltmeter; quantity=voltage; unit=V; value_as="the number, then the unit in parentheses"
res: 25 (V)
